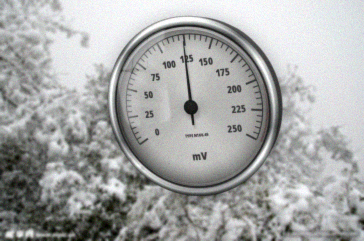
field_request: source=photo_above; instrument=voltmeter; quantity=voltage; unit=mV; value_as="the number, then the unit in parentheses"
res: 125 (mV)
